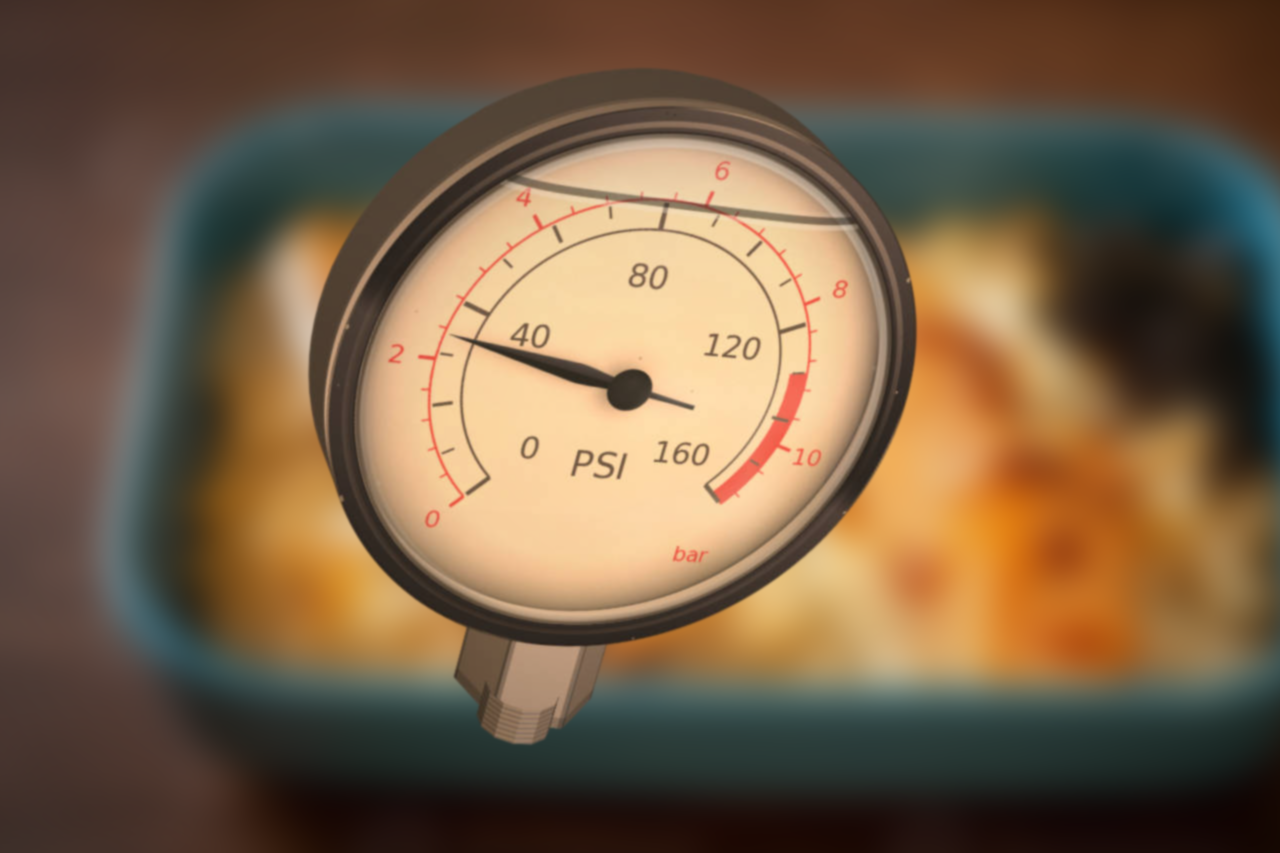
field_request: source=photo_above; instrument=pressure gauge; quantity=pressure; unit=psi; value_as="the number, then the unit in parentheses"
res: 35 (psi)
